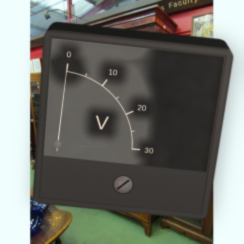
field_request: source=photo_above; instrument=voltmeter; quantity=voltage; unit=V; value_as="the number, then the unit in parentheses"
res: 0 (V)
